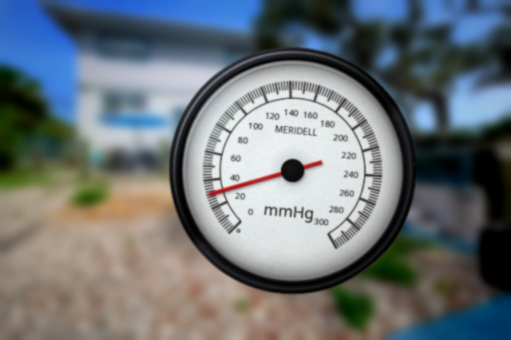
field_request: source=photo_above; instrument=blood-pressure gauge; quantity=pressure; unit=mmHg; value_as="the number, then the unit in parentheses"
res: 30 (mmHg)
